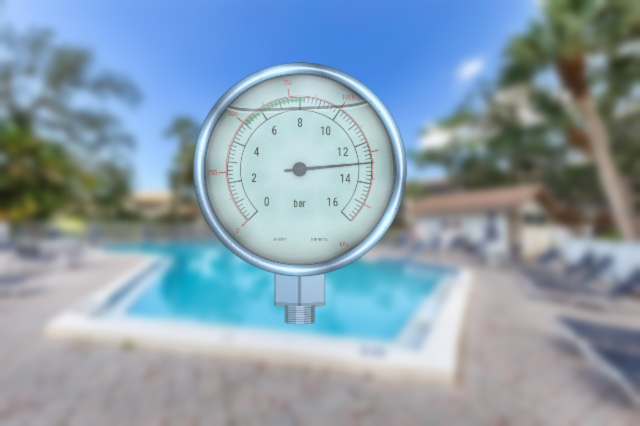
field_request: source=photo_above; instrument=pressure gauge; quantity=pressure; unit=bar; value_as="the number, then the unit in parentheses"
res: 13 (bar)
